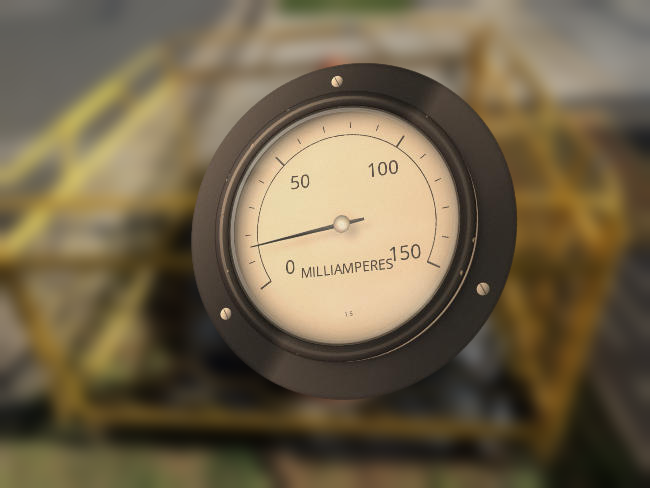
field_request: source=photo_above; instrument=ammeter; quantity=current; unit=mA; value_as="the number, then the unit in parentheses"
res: 15 (mA)
